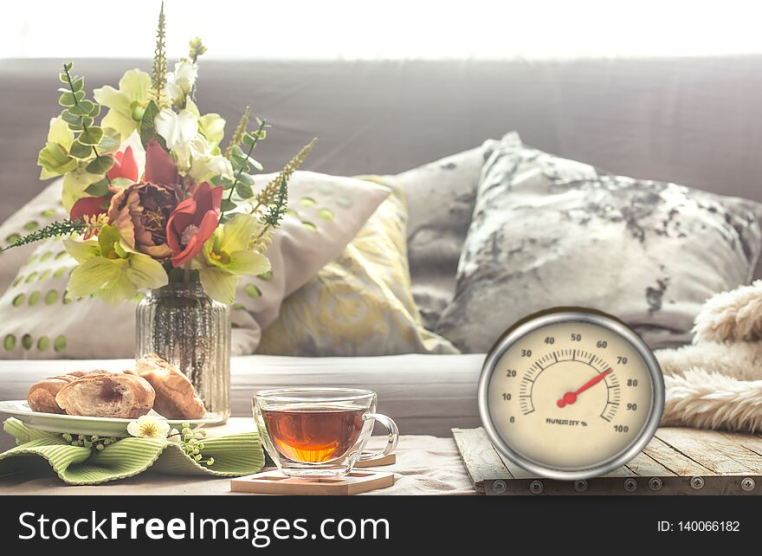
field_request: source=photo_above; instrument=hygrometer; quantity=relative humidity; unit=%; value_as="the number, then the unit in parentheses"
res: 70 (%)
